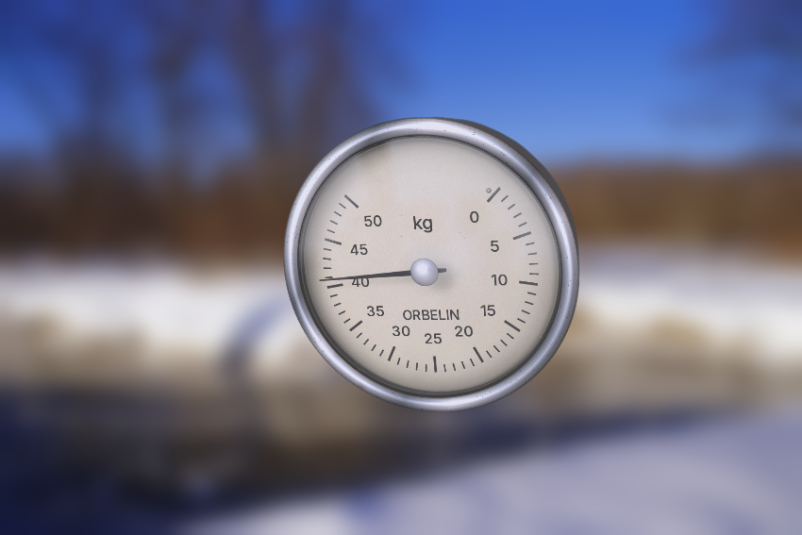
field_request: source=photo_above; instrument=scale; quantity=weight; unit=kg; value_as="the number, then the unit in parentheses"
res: 41 (kg)
